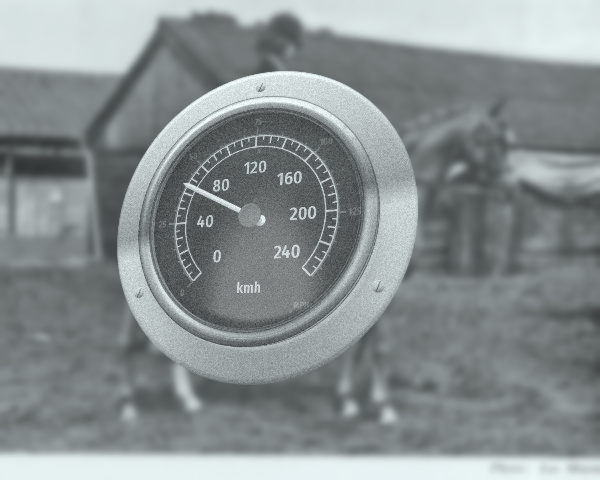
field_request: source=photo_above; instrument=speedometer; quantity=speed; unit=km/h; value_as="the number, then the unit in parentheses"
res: 65 (km/h)
